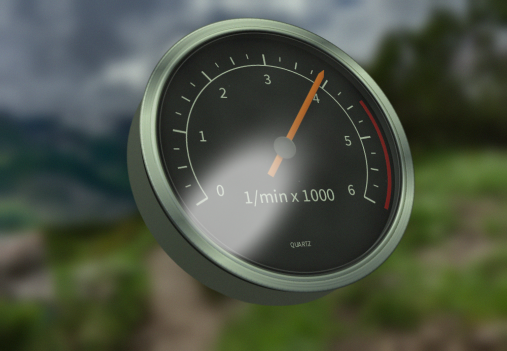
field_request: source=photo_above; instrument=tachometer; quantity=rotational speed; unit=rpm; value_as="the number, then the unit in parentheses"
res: 3875 (rpm)
